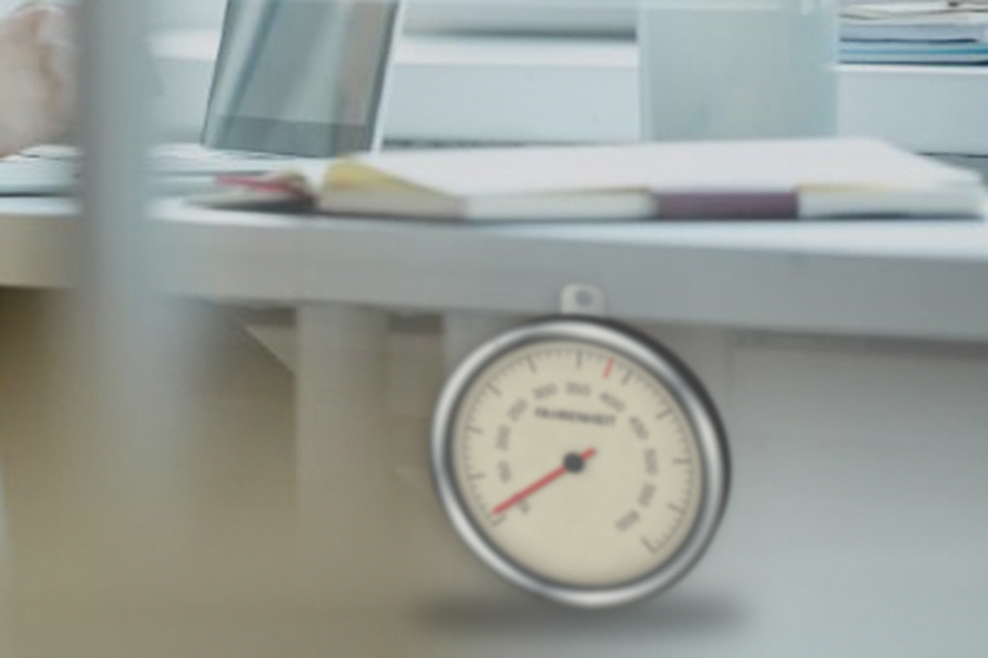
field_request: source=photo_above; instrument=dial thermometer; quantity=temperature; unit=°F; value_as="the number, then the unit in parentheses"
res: 110 (°F)
